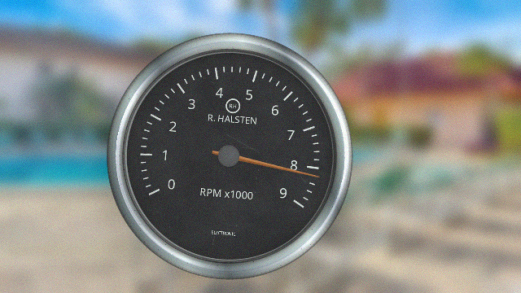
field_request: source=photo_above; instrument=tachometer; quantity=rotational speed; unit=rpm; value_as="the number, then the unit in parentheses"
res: 8200 (rpm)
